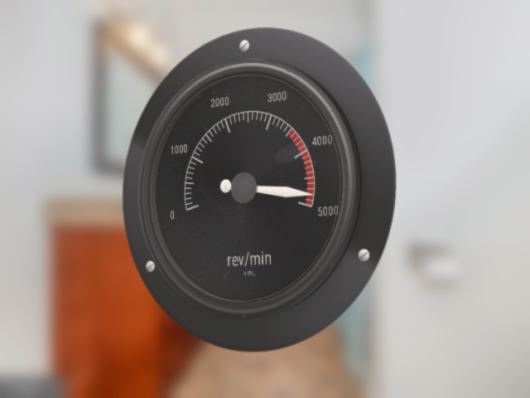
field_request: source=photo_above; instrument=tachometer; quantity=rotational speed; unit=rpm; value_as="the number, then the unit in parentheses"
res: 4800 (rpm)
